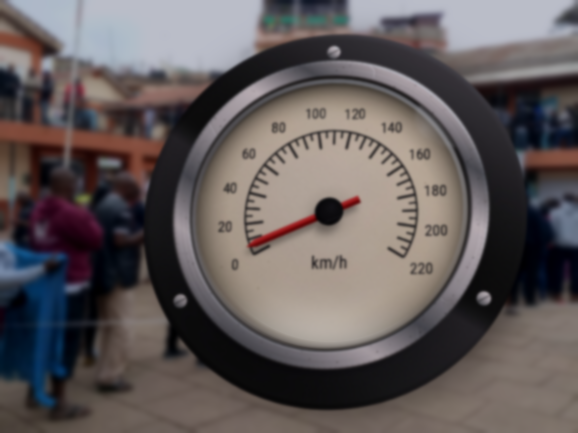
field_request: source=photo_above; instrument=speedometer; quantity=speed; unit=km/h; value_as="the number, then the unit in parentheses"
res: 5 (km/h)
